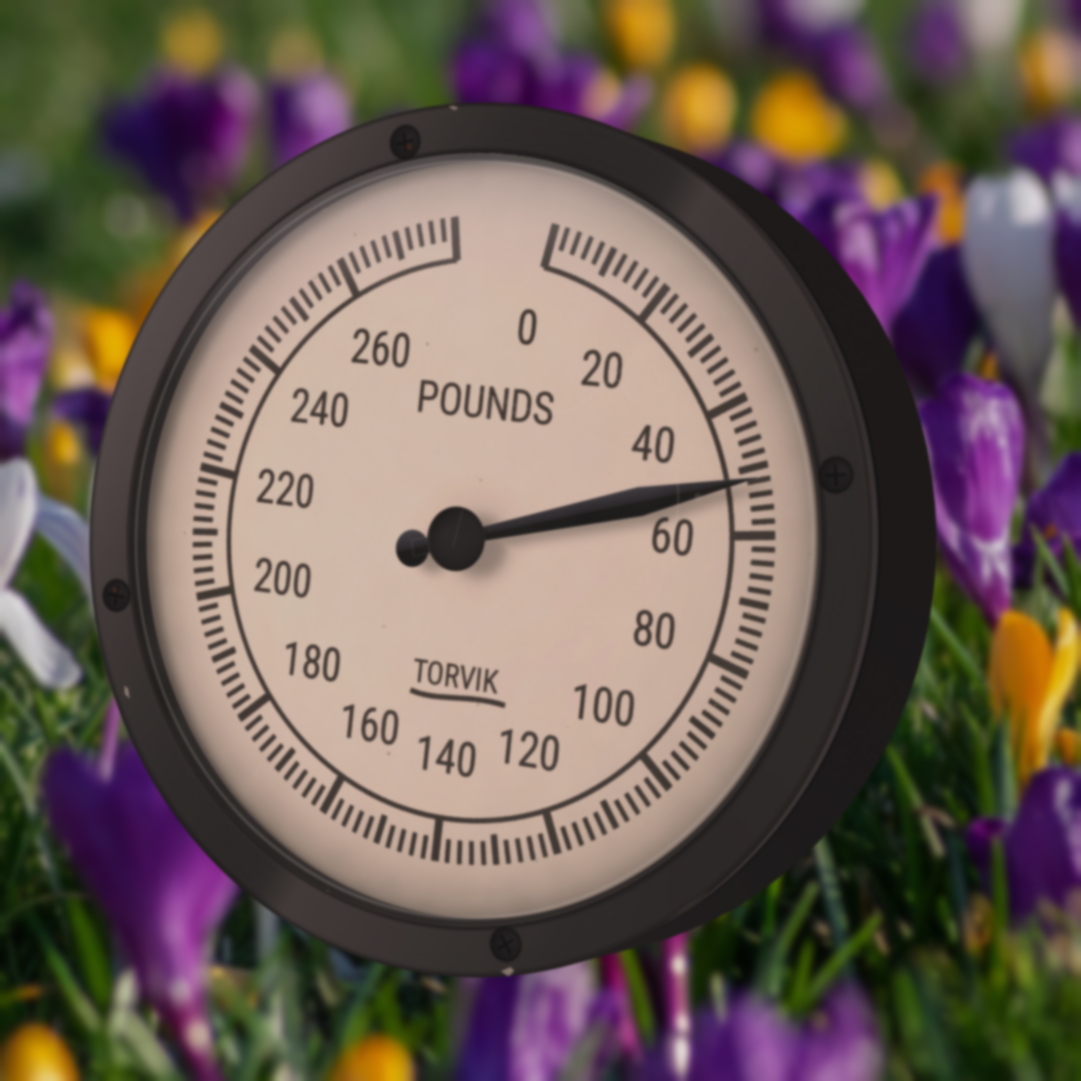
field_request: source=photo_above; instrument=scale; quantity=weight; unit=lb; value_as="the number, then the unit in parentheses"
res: 52 (lb)
